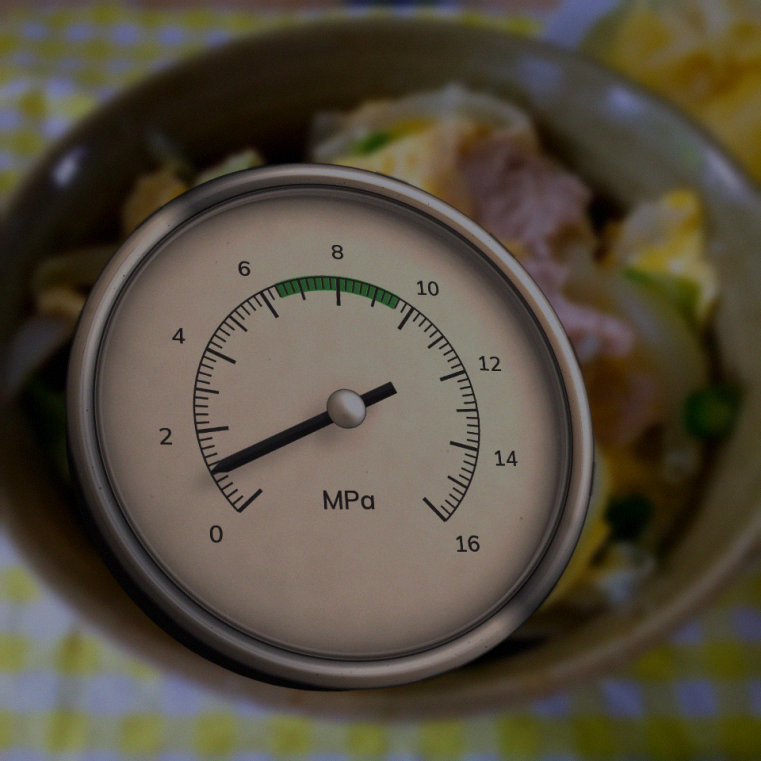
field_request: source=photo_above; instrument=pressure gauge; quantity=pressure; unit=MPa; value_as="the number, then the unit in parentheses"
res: 1 (MPa)
